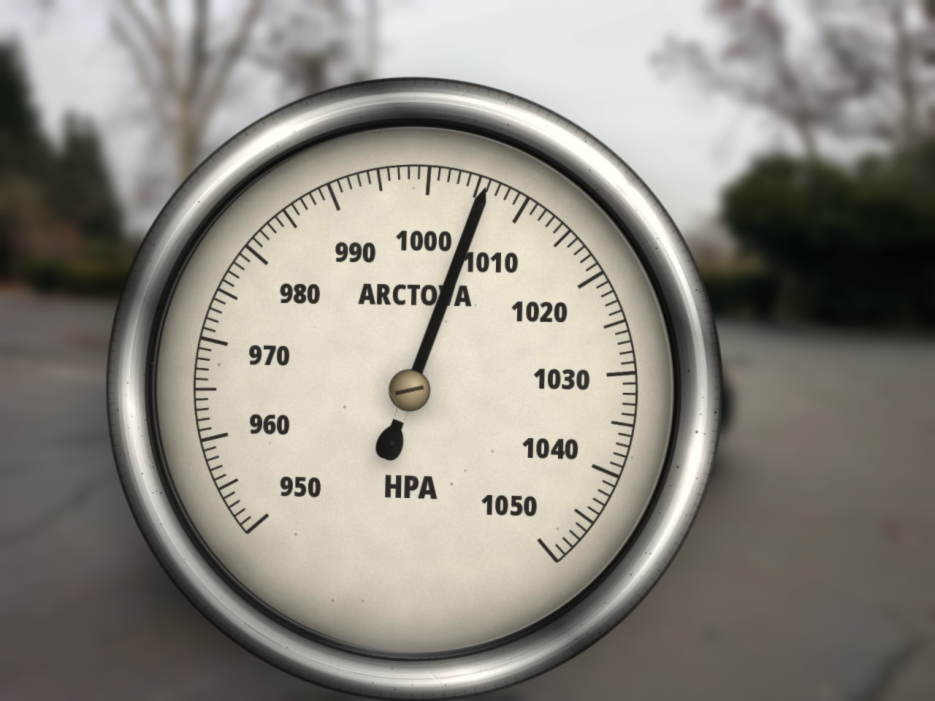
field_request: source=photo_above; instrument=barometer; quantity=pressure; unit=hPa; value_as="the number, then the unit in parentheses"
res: 1006 (hPa)
